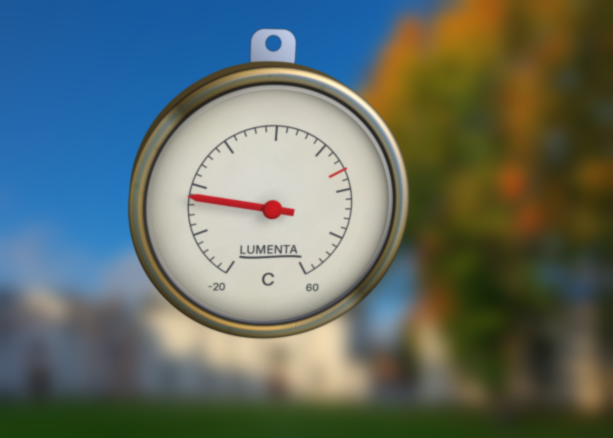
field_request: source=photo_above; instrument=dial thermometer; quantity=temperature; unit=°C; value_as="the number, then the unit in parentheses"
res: -2 (°C)
